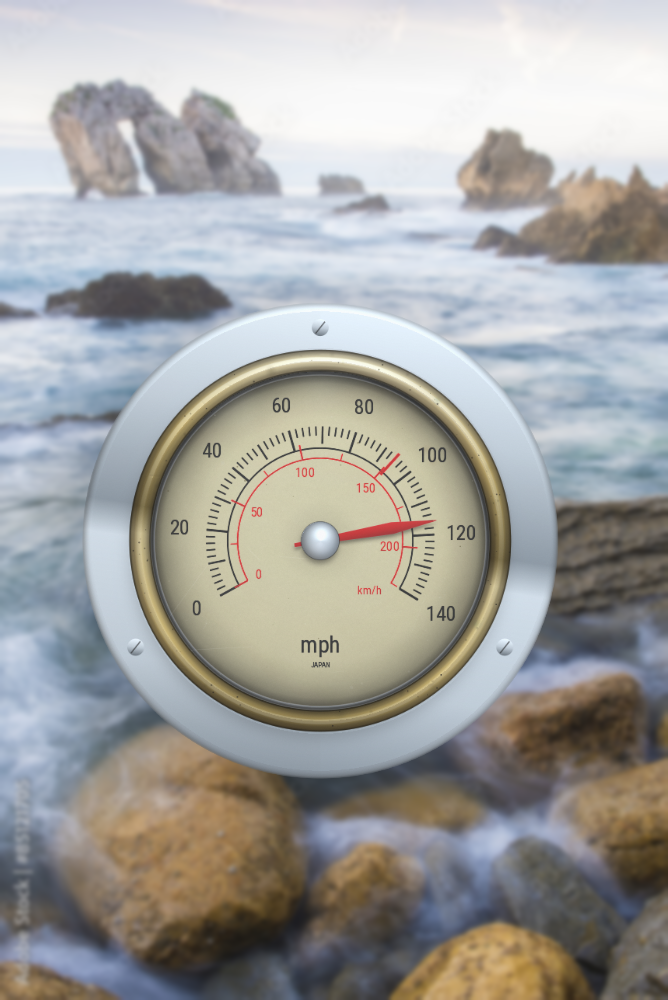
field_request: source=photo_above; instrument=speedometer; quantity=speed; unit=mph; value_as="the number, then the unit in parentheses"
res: 116 (mph)
